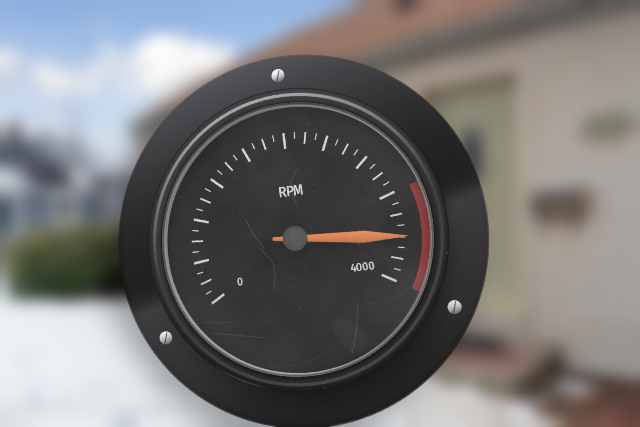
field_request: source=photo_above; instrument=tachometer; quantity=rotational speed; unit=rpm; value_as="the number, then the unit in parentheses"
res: 3600 (rpm)
